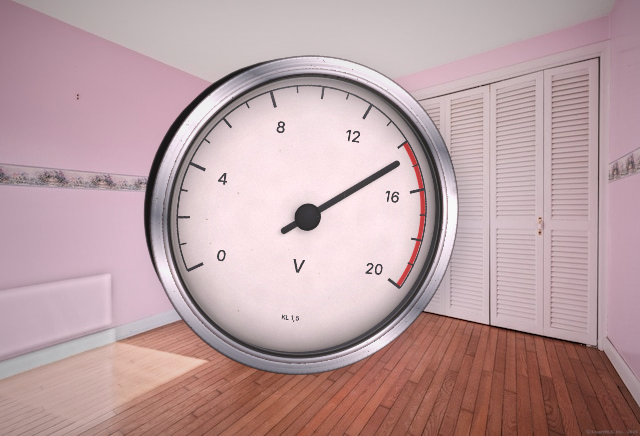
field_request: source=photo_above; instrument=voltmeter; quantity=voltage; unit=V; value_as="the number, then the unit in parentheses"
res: 14.5 (V)
